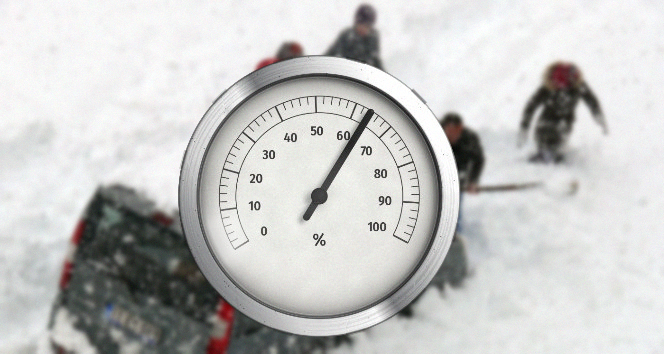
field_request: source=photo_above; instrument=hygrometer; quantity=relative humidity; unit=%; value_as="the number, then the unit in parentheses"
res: 64 (%)
